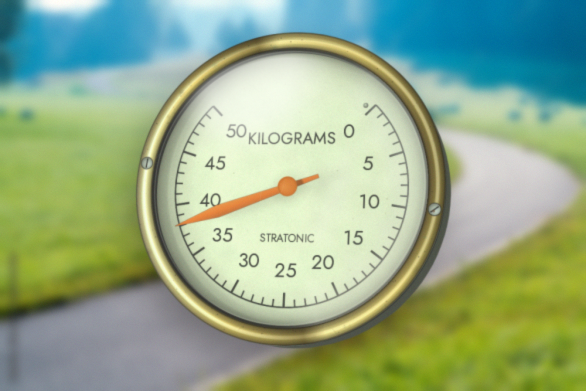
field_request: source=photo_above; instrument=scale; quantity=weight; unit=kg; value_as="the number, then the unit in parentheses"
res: 38 (kg)
